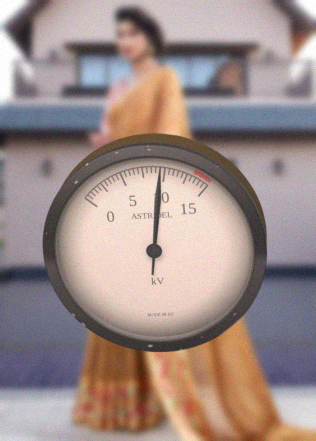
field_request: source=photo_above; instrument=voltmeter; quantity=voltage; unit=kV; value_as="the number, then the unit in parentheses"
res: 9.5 (kV)
